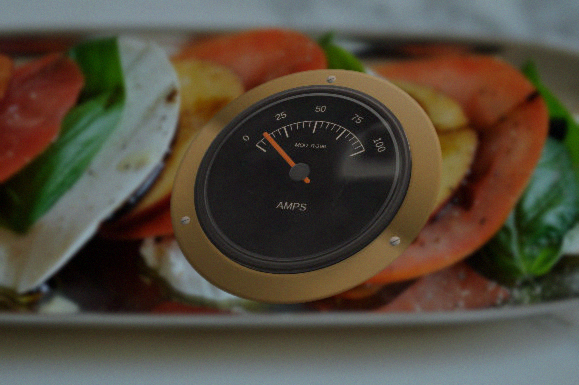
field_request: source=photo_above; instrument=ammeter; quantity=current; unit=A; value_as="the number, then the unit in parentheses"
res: 10 (A)
